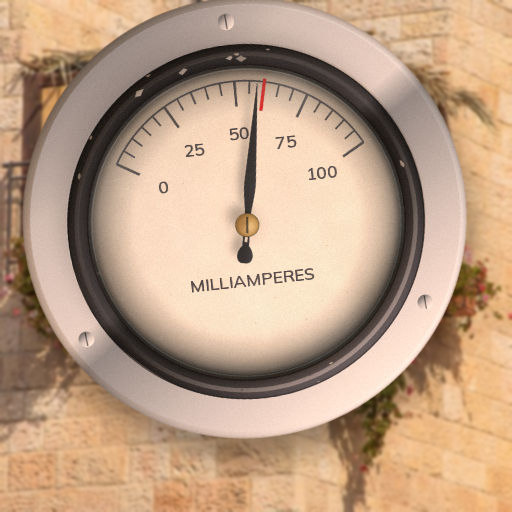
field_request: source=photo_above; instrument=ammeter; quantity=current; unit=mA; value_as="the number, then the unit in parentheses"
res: 57.5 (mA)
